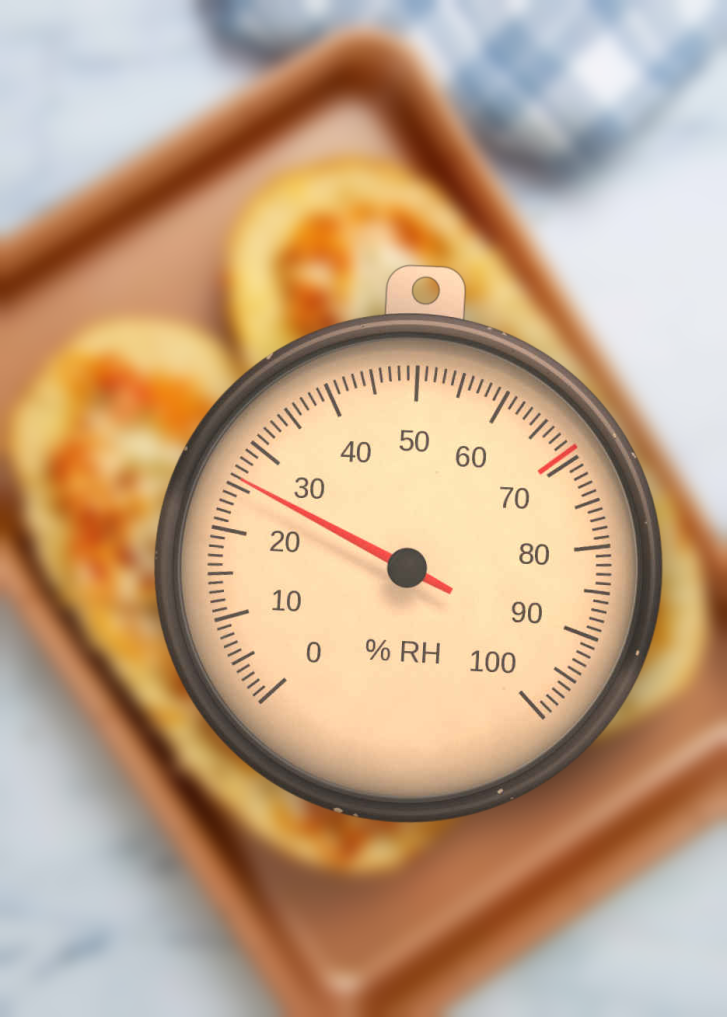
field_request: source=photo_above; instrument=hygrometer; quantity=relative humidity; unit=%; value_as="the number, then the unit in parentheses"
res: 26 (%)
